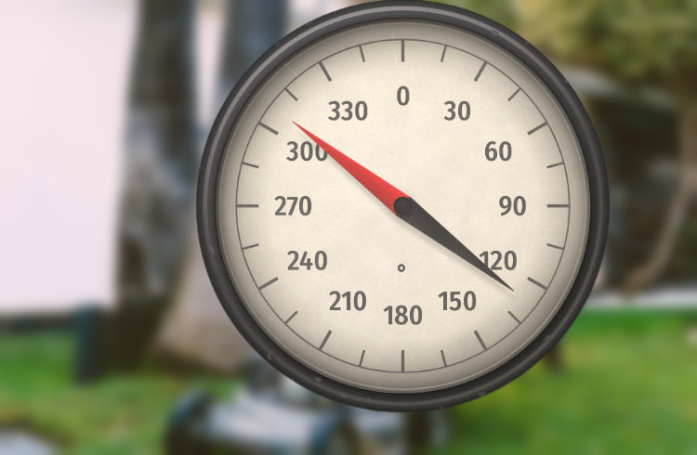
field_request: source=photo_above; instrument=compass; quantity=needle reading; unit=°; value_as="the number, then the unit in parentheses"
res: 307.5 (°)
